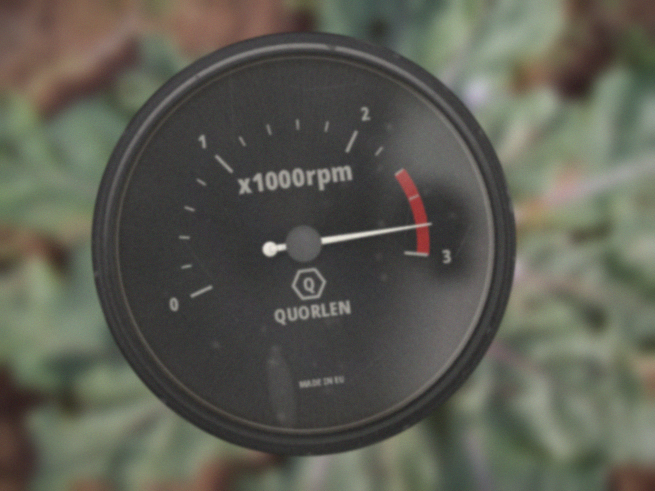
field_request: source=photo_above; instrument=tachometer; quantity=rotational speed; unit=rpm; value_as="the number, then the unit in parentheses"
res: 2800 (rpm)
